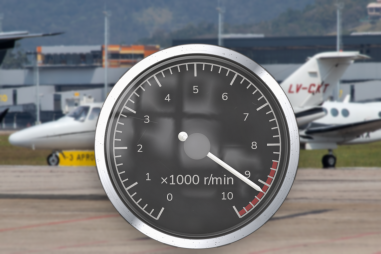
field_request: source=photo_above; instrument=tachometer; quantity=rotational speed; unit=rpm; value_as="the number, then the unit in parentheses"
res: 9200 (rpm)
